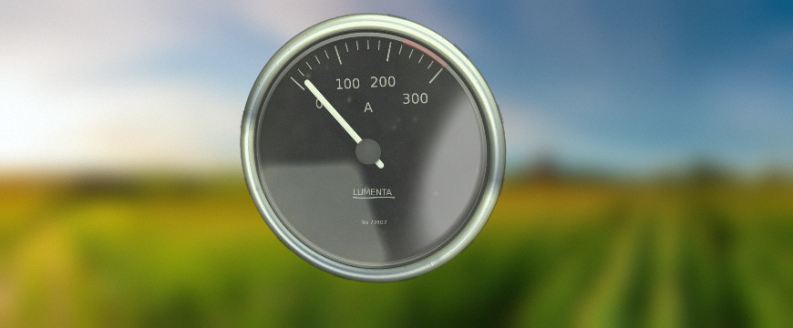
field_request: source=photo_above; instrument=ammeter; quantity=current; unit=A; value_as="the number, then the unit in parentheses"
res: 20 (A)
